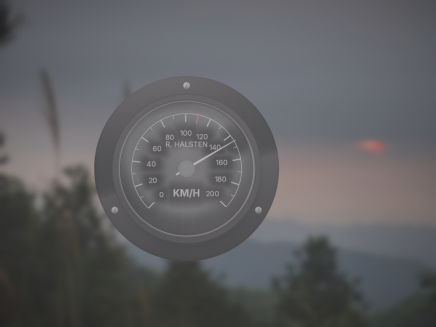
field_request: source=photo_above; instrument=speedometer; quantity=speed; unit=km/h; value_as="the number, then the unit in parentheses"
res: 145 (km/h)
